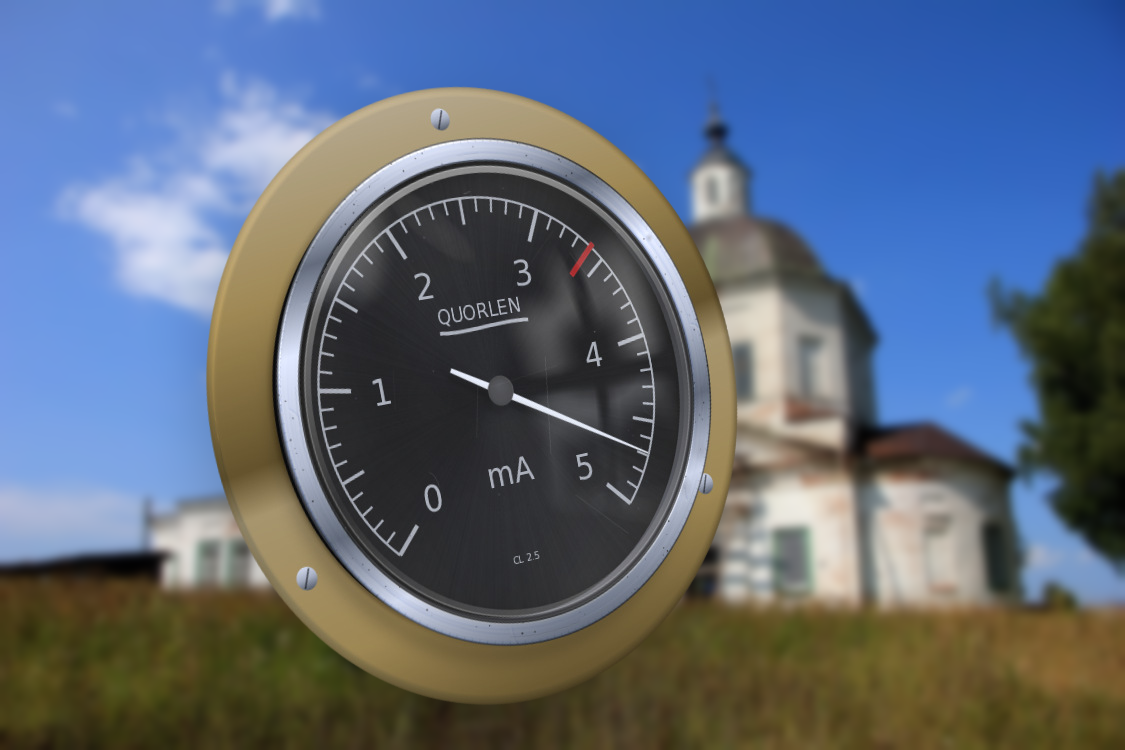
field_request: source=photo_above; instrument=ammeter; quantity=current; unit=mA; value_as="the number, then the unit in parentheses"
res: 4.7 (mA)
